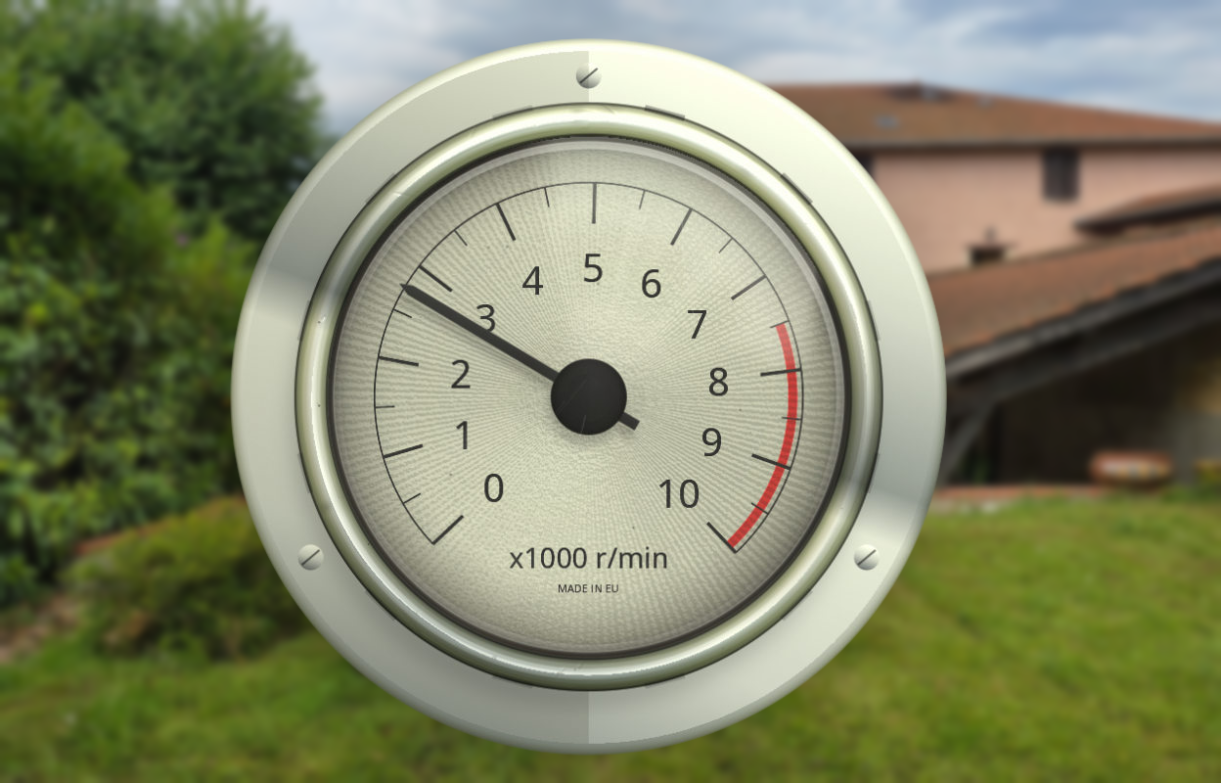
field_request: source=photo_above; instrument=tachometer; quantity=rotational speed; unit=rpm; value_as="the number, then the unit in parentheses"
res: 2750 (rpm)
